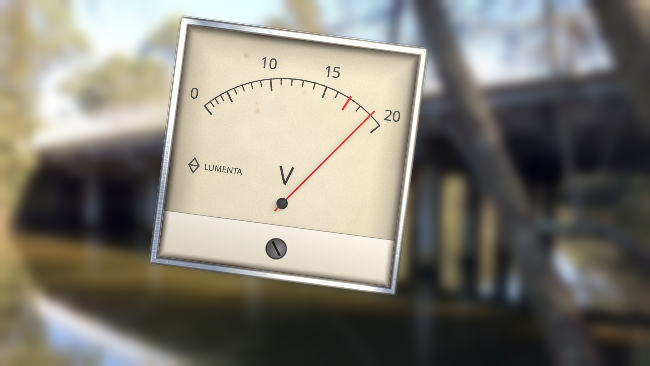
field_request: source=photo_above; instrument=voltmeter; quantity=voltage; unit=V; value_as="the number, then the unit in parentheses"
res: 19 (V)
